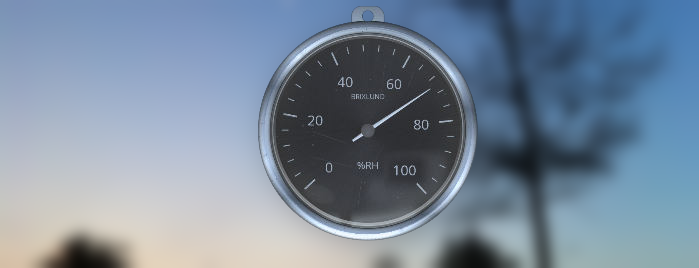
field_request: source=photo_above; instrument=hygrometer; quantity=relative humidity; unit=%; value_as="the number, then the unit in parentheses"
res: 70 (%)
